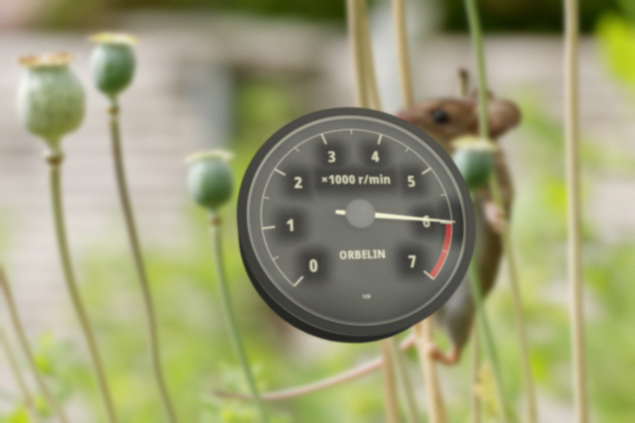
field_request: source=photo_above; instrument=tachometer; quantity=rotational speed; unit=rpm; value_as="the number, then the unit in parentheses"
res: 6000 (rpm)
